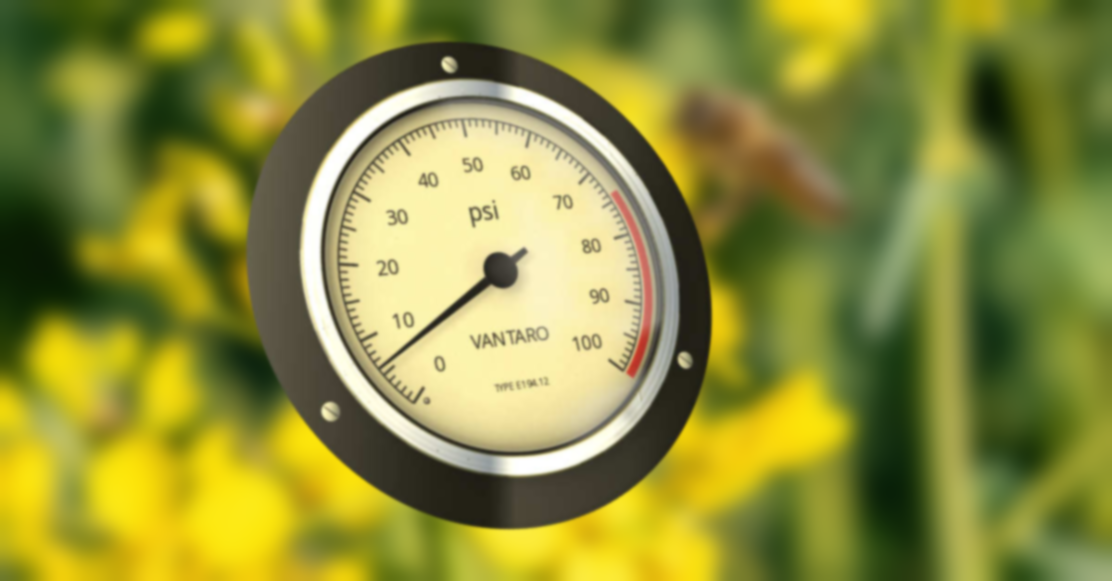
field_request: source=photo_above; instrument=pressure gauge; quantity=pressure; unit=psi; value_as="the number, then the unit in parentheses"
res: 6 (psi)
